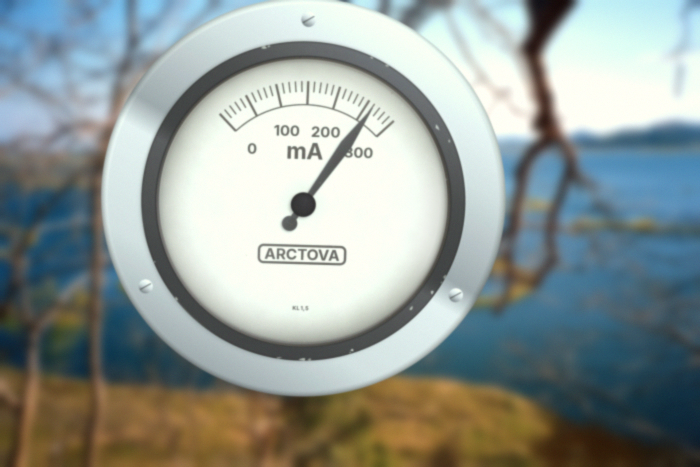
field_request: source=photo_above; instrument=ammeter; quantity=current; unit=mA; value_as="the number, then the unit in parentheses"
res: 260 (mA)
